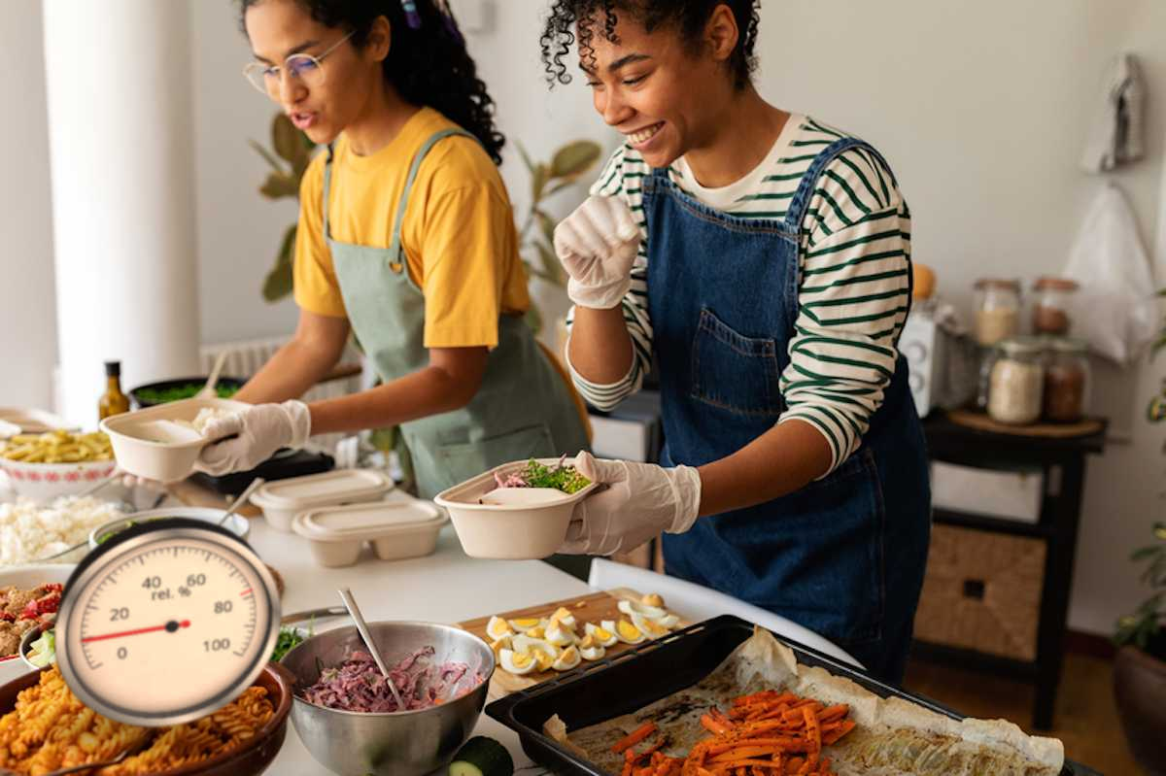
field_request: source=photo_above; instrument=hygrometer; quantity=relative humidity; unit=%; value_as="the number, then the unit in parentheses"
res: 10 (%)
